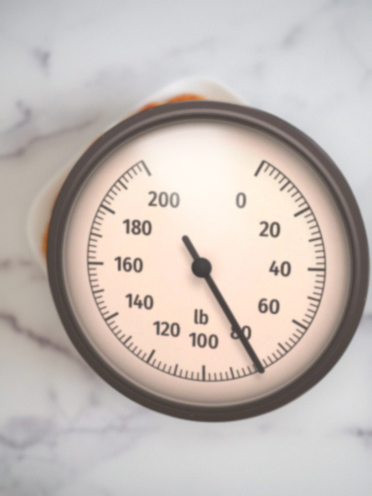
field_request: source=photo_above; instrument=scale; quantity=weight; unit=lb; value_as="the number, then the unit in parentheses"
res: 80 (lb)
